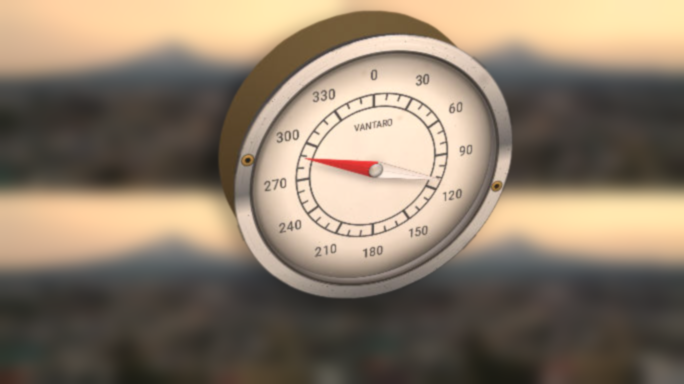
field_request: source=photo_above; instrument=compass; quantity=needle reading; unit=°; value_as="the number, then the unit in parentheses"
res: 290 (°)
